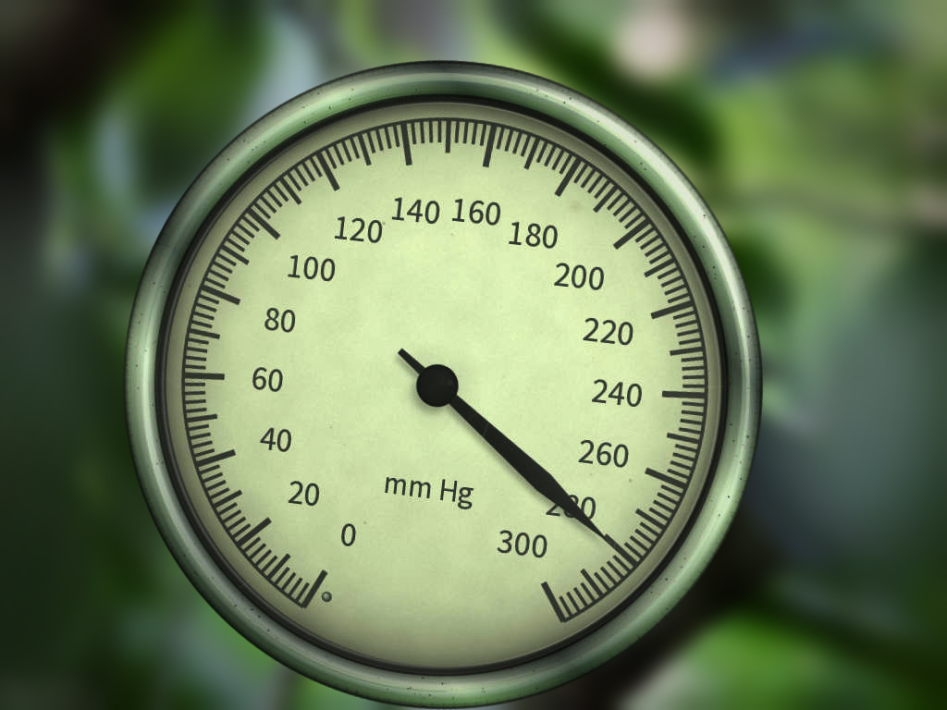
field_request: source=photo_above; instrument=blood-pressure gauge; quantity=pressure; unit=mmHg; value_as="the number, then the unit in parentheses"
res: 280 (mmHg)
